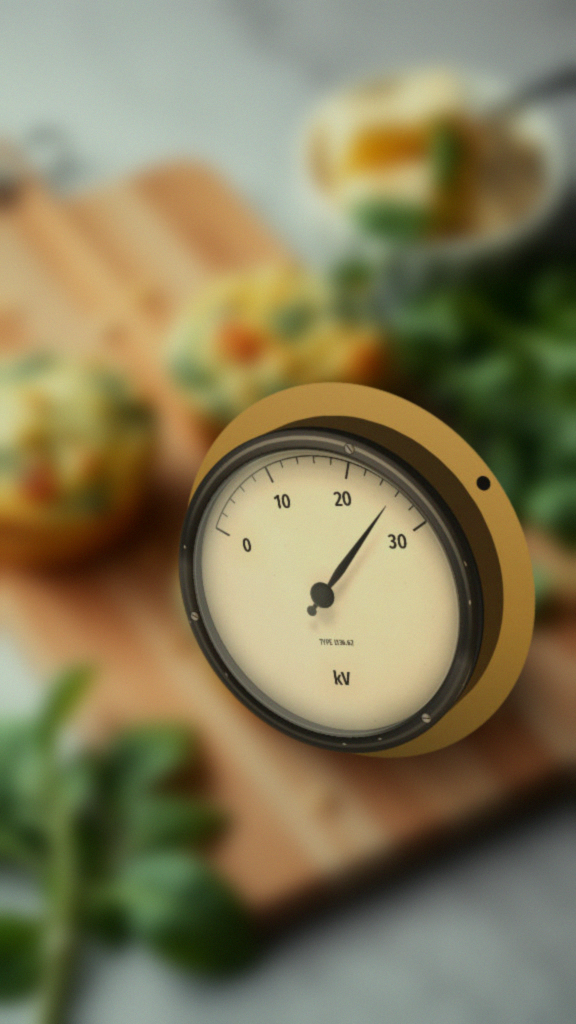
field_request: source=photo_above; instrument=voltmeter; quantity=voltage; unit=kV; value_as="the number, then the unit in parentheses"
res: 26 (kV)
